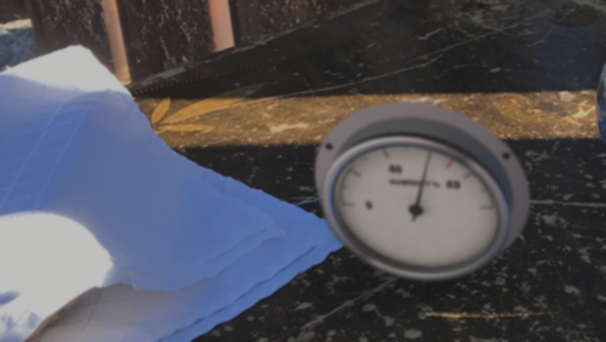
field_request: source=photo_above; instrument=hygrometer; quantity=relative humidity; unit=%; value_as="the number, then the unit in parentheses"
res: 60 (%)
